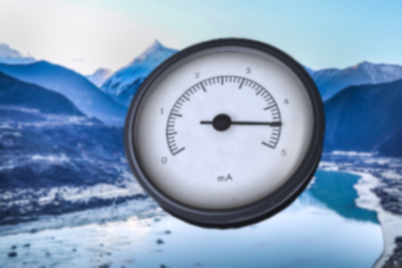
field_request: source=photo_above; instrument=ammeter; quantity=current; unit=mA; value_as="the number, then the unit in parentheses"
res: 4.5 (mA)
